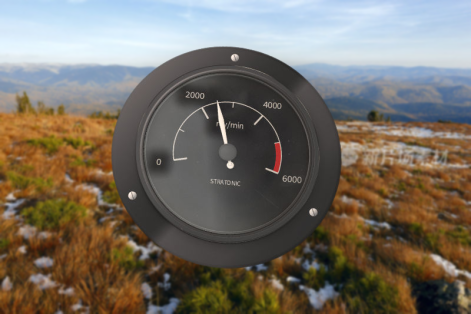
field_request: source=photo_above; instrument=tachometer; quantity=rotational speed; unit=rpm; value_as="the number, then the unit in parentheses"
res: 2500 (rpm)
